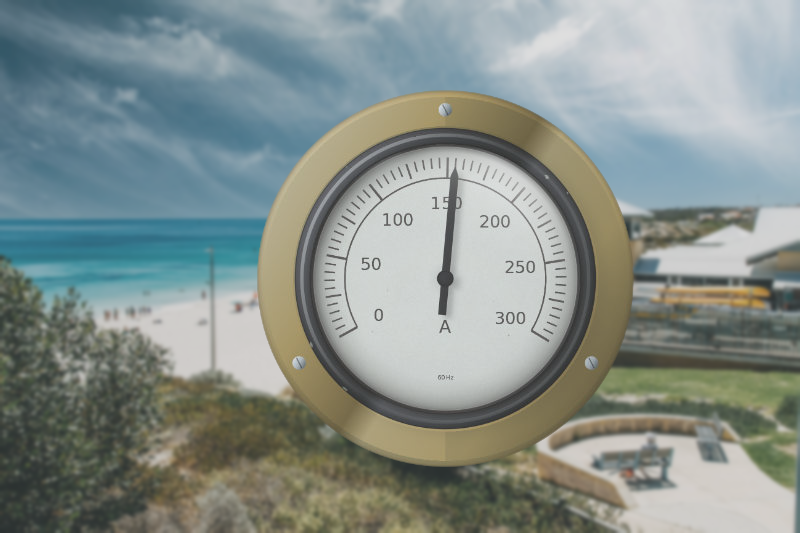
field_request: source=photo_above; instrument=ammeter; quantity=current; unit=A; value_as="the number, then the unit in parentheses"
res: 155 (A)
